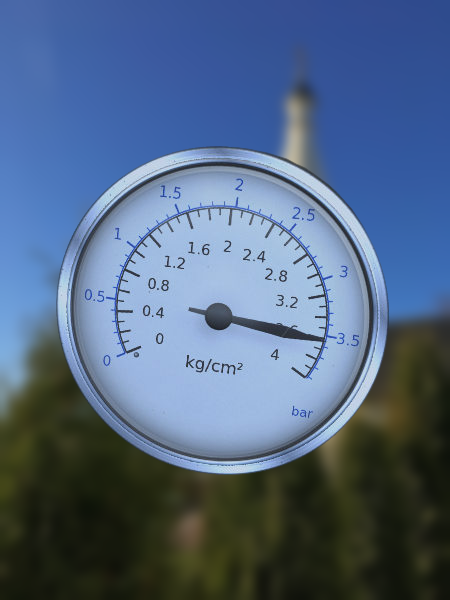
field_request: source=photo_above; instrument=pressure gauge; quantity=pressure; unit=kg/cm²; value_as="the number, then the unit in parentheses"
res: 3.6 (kg/cm²)
